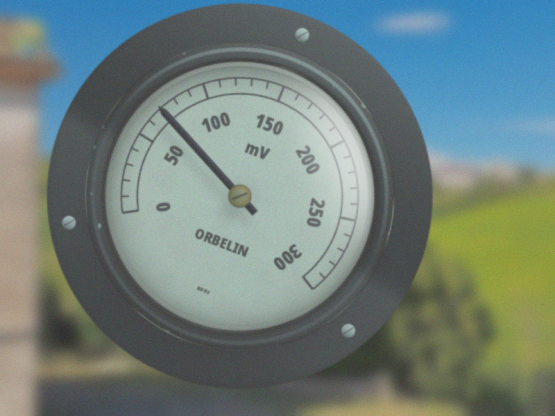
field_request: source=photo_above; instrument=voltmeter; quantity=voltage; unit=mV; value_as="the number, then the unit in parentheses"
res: 70 (mV)
